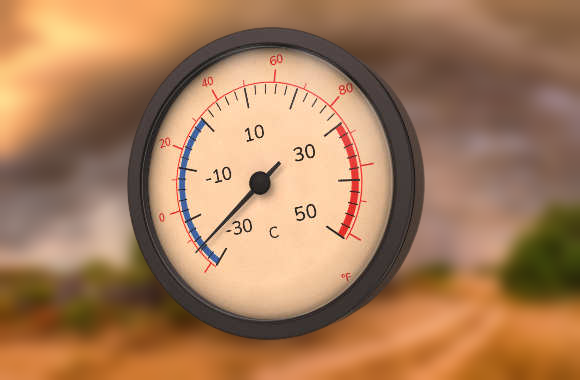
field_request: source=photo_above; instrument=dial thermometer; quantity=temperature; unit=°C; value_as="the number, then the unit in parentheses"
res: -26 (°C)
